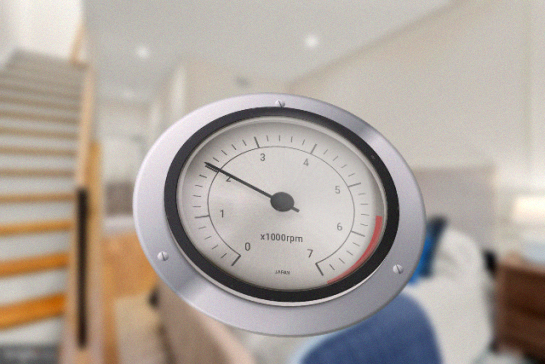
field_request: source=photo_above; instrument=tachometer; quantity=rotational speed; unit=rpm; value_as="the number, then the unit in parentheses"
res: 2000 (rpm)
